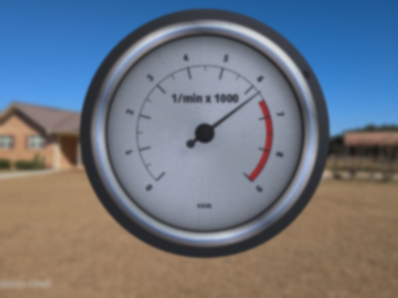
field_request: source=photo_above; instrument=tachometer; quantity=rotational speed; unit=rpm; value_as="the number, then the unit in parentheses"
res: 6250 (rpm)
